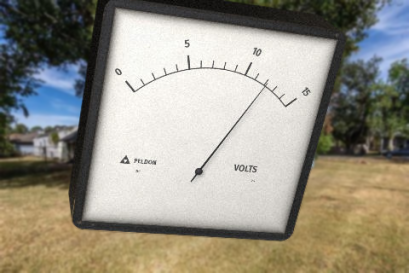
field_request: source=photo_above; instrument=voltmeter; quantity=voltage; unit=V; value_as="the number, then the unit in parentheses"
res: 12 (V)
